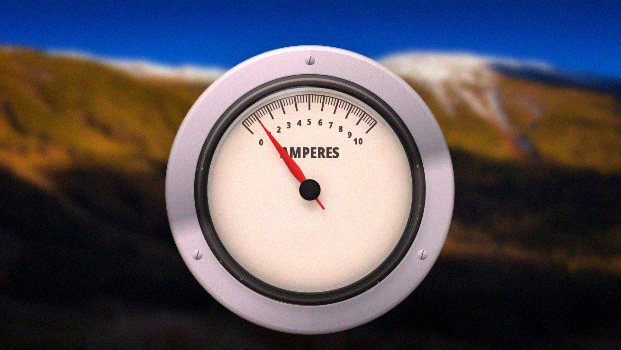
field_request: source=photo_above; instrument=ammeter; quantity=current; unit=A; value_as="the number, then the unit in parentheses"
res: 1 (A)
